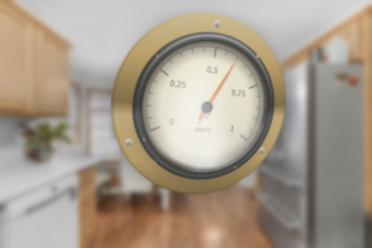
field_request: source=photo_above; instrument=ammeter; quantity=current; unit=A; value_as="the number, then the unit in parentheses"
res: 0.6 (A)
